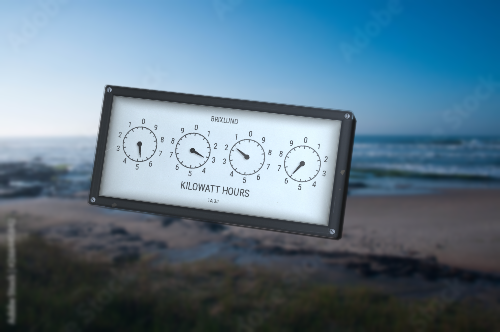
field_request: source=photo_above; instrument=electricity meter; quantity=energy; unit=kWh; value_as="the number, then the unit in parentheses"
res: 5316 (kWh)
